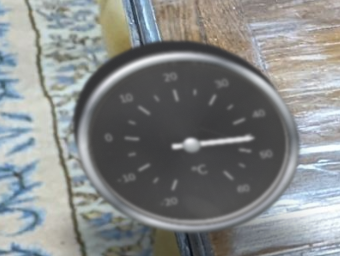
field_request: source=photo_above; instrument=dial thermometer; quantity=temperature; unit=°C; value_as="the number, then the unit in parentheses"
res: 45 (°C)
